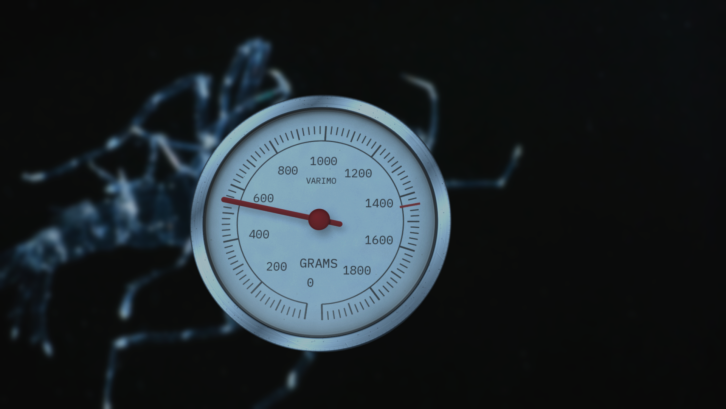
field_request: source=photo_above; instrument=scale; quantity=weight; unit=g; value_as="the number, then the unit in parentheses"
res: 540 (g)
